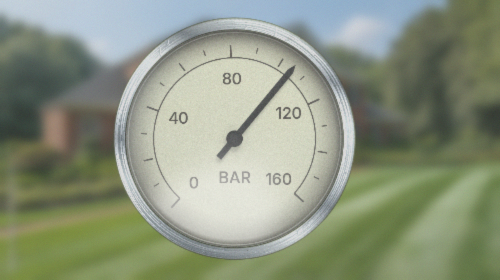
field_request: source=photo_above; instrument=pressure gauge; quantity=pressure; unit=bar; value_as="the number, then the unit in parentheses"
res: 105 (bar)
